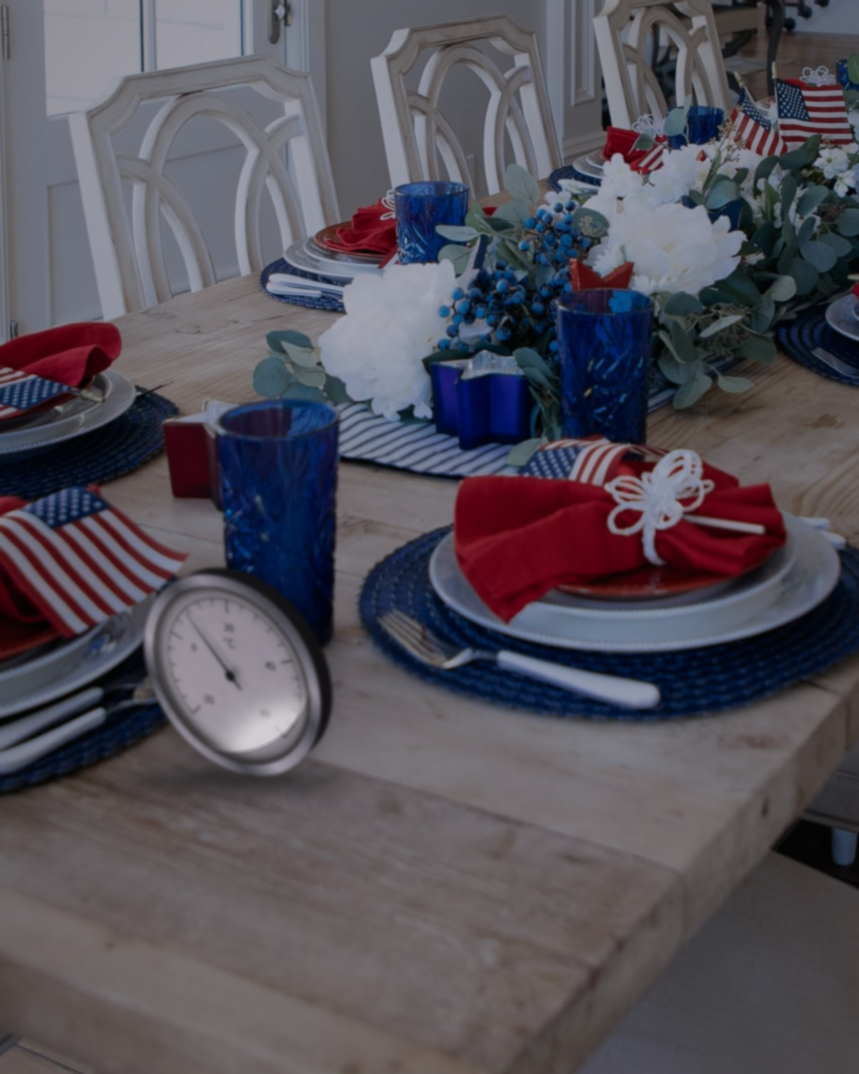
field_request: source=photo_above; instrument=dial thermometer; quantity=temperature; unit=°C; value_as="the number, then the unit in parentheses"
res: 8 (°C)
